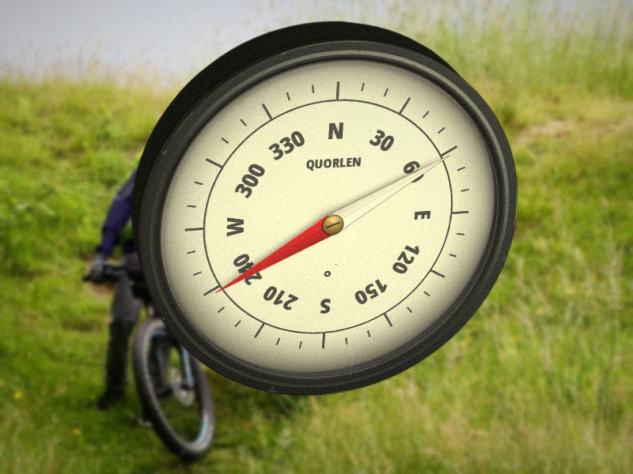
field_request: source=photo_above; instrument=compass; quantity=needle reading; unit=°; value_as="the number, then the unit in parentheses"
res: 240 (°)
